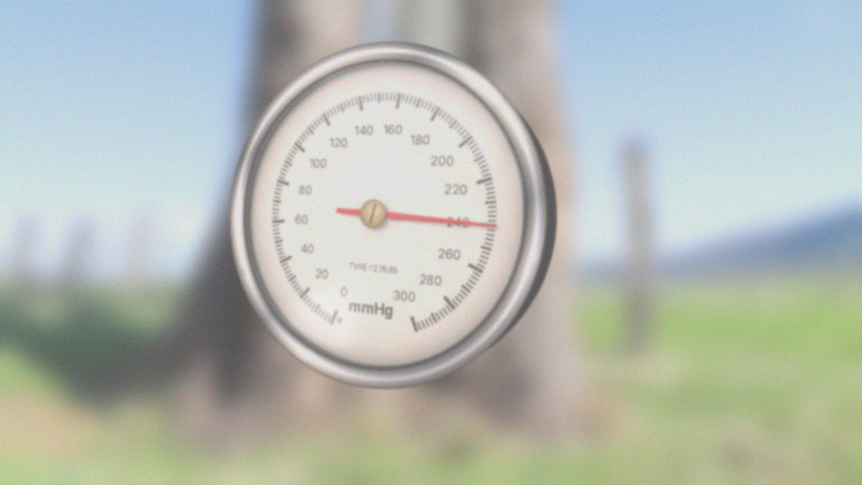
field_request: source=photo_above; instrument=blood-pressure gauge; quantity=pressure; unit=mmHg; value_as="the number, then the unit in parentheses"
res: 240 (mmHg)
